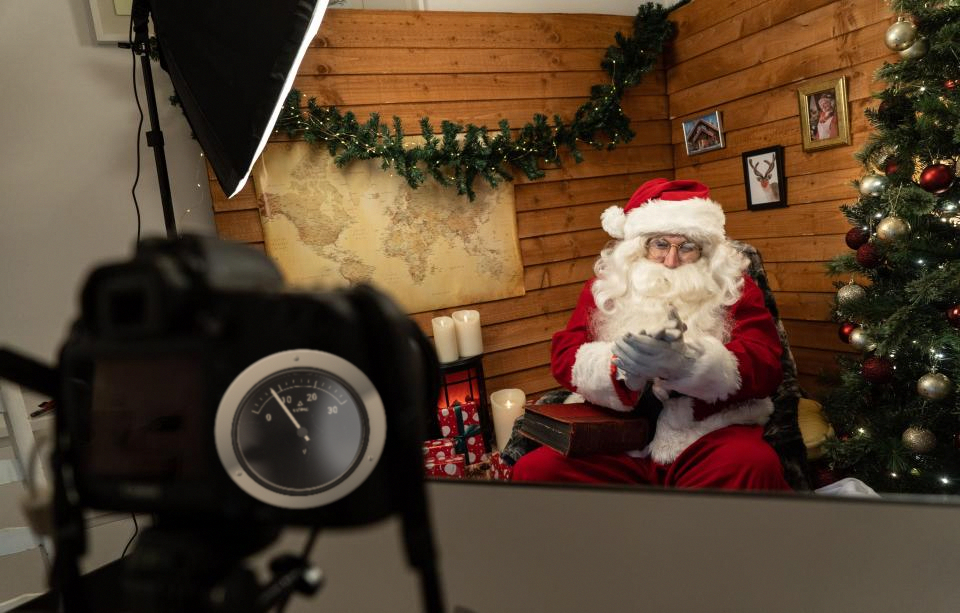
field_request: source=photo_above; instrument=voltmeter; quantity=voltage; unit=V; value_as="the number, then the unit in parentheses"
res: 8 (V)
